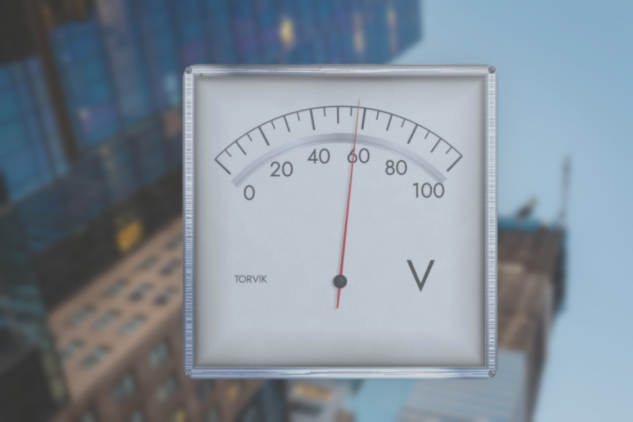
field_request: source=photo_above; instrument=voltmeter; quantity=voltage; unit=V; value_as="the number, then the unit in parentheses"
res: 57.5 (V)
